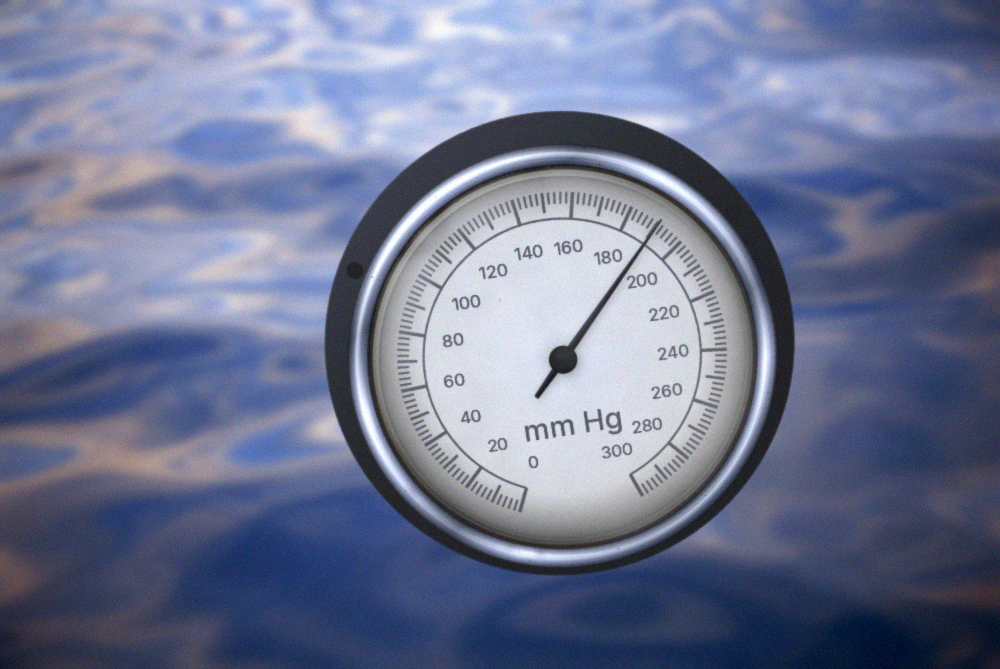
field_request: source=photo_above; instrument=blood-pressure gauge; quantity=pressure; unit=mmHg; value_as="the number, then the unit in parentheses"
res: 190 (mmHg)
